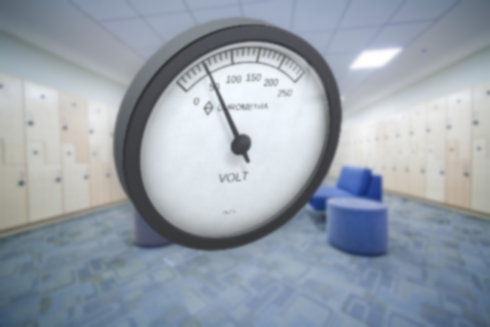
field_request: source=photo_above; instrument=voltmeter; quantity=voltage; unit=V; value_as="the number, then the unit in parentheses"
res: 50 (V)
